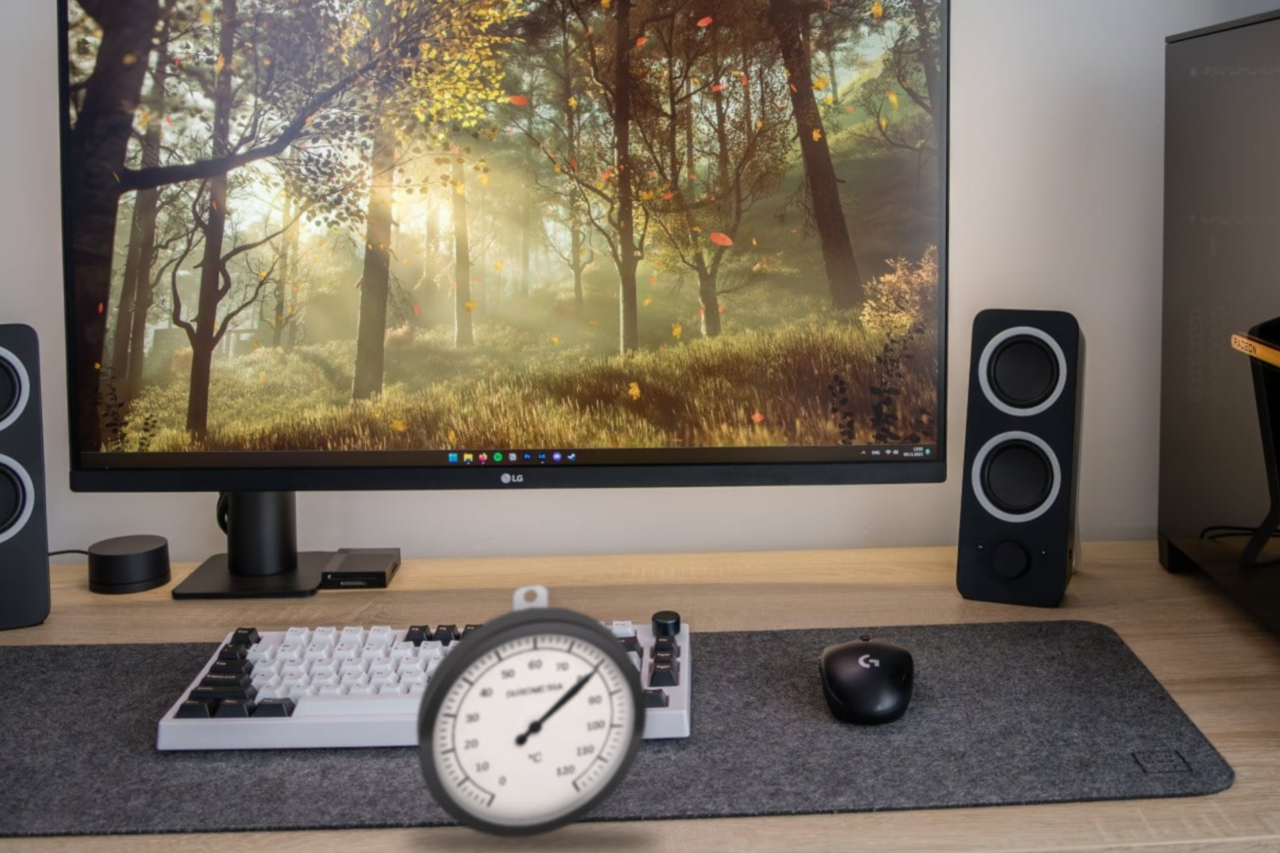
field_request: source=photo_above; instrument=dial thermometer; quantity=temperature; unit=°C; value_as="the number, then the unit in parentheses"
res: 80 (°C)
